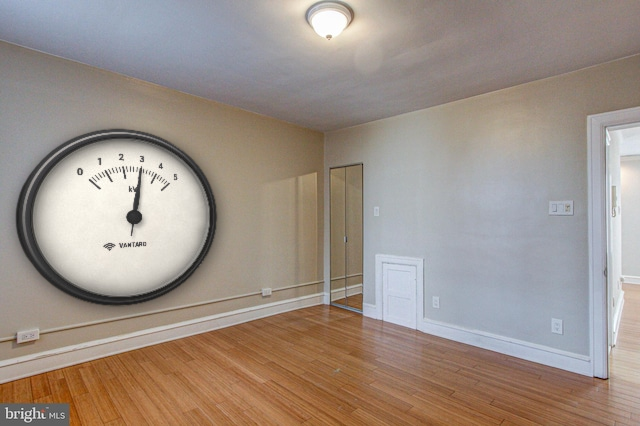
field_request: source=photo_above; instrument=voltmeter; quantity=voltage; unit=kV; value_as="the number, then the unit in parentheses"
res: 3 (kV)
